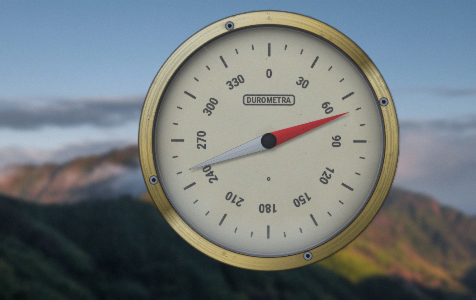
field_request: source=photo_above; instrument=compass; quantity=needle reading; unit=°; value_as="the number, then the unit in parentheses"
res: 70 (°)
